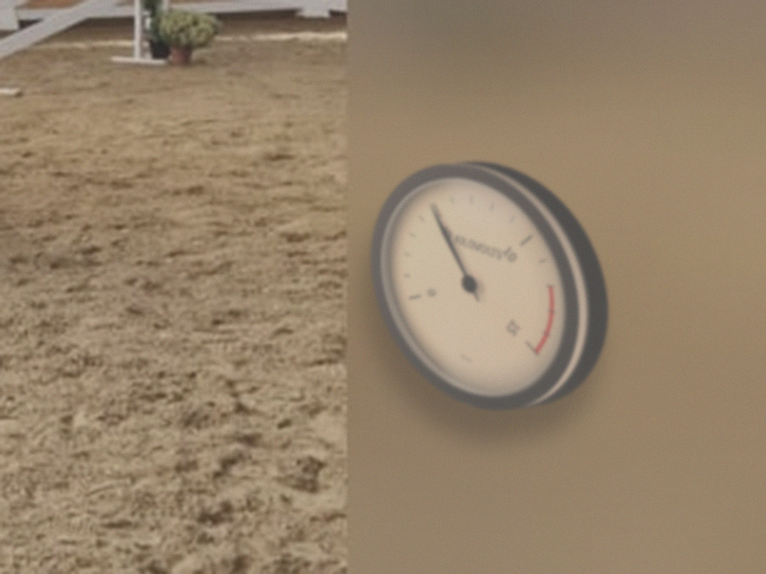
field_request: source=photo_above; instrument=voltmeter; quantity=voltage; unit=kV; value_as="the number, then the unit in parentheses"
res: 5 (kV)
